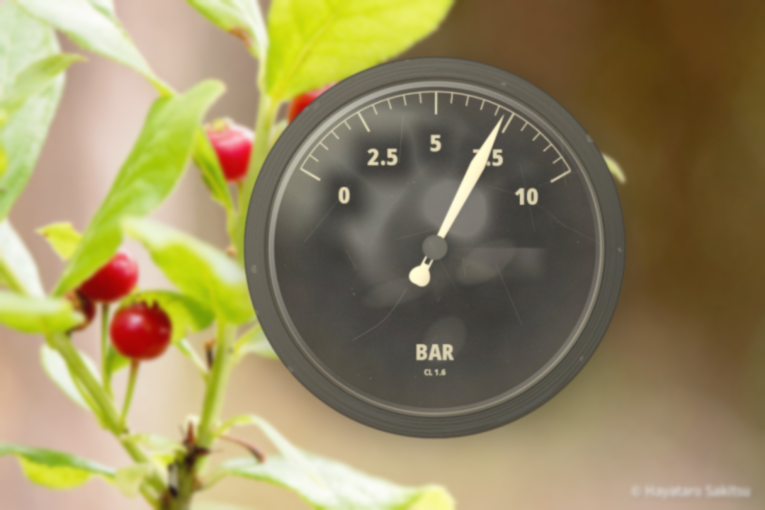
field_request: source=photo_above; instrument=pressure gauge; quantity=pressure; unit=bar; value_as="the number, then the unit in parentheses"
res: 7.25 (bar)
